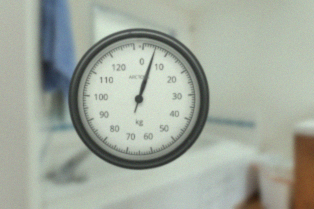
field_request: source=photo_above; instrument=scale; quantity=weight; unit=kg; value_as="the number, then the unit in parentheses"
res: 5 (kg)
